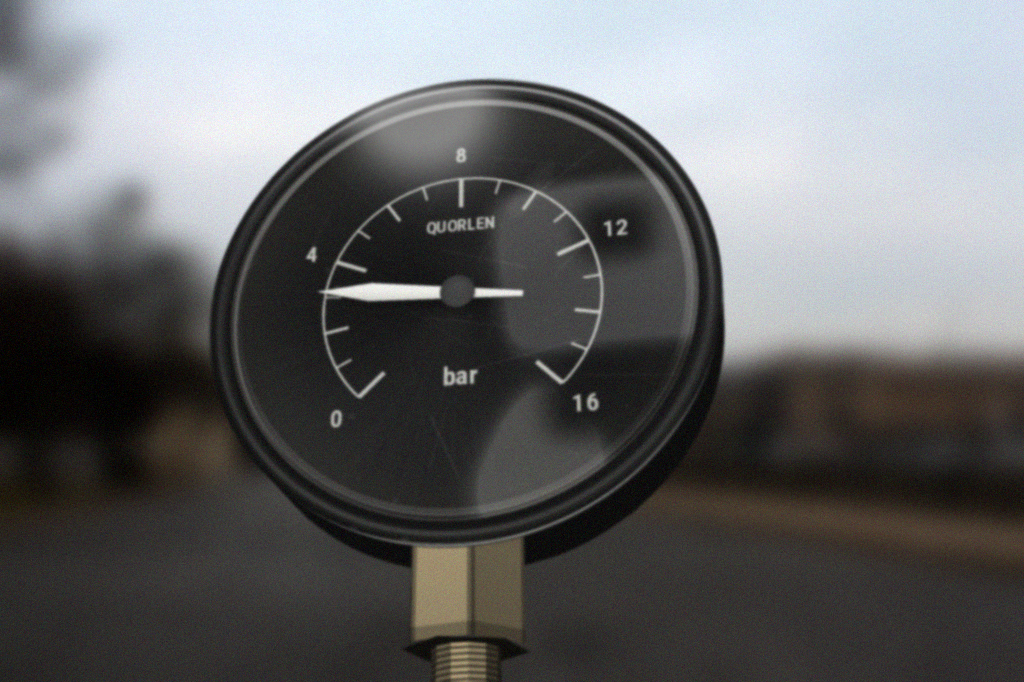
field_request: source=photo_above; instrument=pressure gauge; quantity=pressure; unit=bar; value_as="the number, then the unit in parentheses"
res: 3 (bar)
